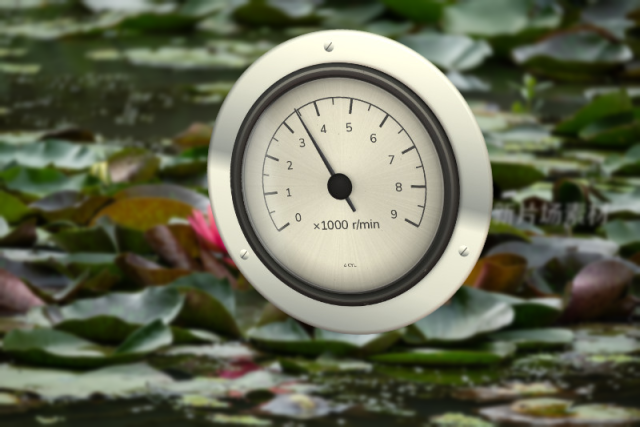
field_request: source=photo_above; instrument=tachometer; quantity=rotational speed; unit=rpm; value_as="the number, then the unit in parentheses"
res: 3500 (rpm)
